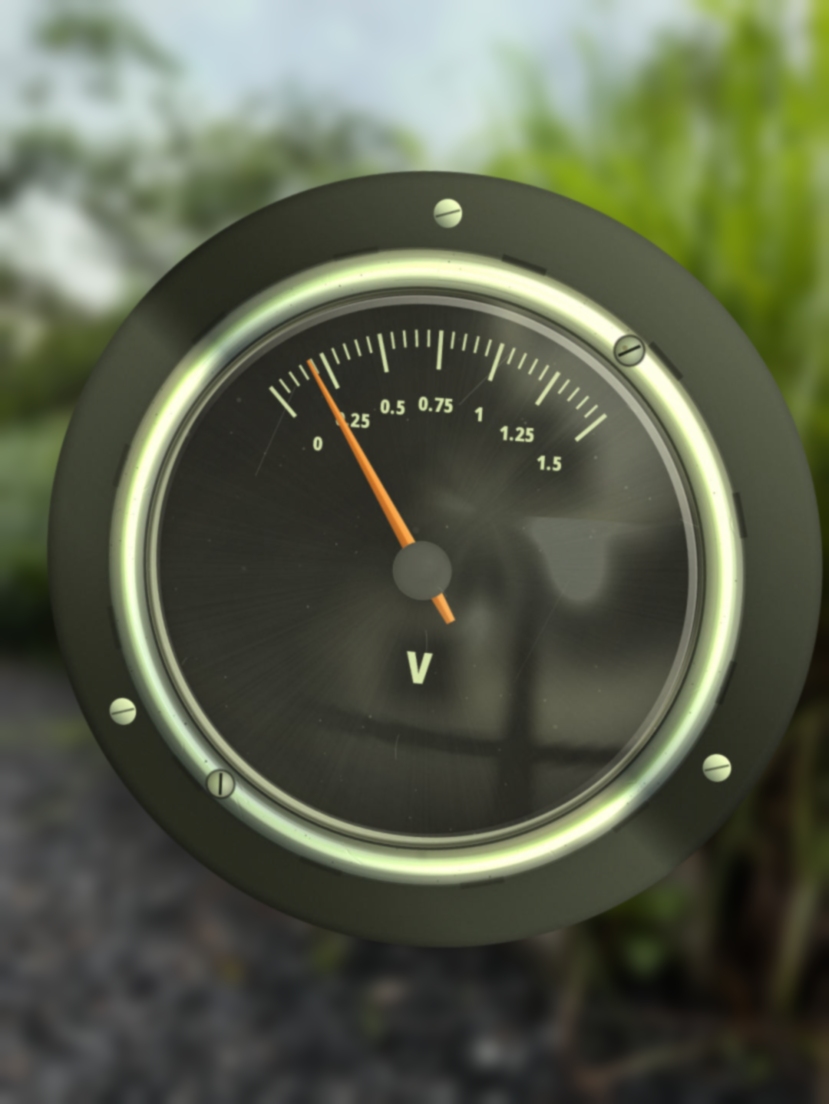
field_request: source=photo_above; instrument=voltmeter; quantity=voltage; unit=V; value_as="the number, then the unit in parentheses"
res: 0.2 (V)
